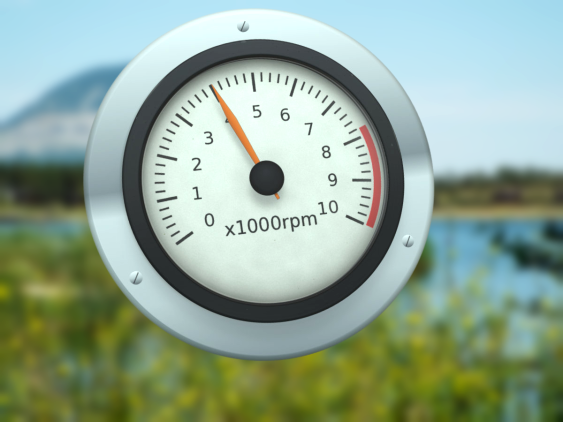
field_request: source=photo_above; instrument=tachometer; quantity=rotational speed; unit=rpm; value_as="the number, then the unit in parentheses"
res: 4000 (rpm)
